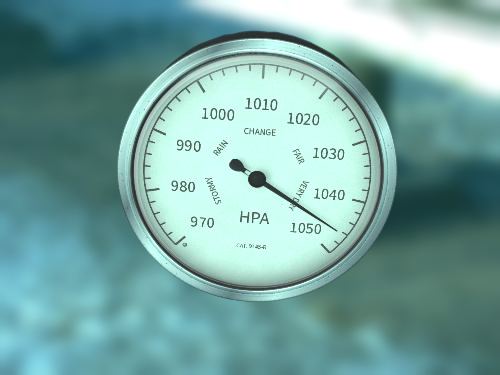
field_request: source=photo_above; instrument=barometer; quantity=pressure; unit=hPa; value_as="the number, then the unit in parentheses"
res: 1046 (hPa)
